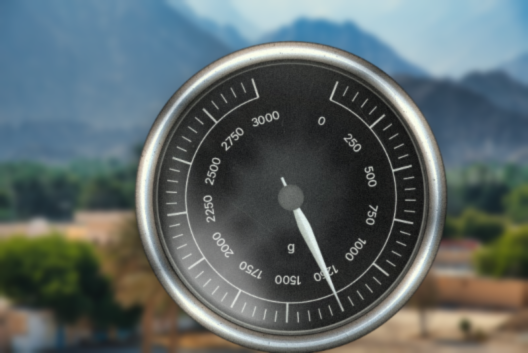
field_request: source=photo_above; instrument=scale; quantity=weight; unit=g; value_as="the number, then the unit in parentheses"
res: 1250 (g)
